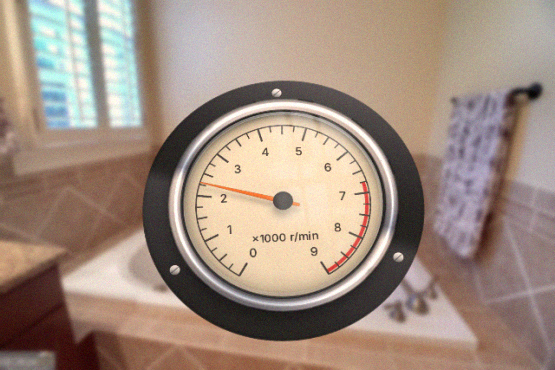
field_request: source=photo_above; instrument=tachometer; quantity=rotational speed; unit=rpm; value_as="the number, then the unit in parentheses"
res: 2250 (rpm)
